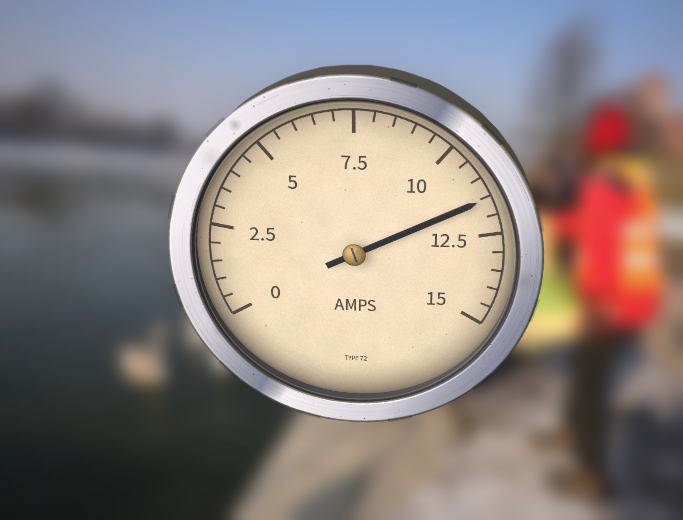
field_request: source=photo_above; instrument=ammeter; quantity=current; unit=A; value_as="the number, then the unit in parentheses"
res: 11.5 (A)
